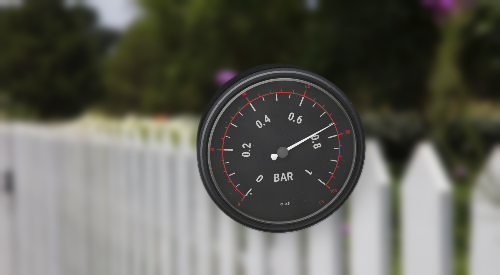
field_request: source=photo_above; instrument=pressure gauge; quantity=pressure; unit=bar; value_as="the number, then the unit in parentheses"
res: 0.75 (bar)
